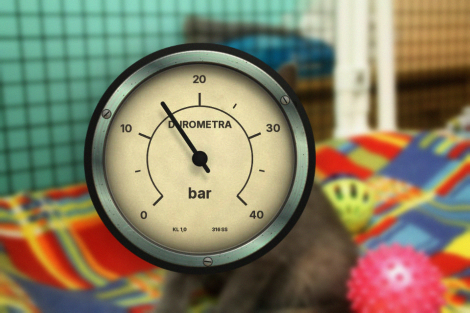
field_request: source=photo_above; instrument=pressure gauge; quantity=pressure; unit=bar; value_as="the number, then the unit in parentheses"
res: 15 (bar)
